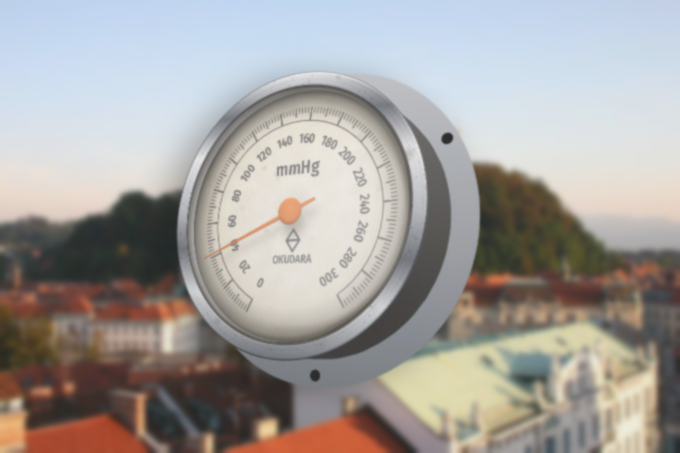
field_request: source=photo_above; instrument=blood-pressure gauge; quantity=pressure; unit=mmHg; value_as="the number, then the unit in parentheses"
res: 40 (mmHg)
